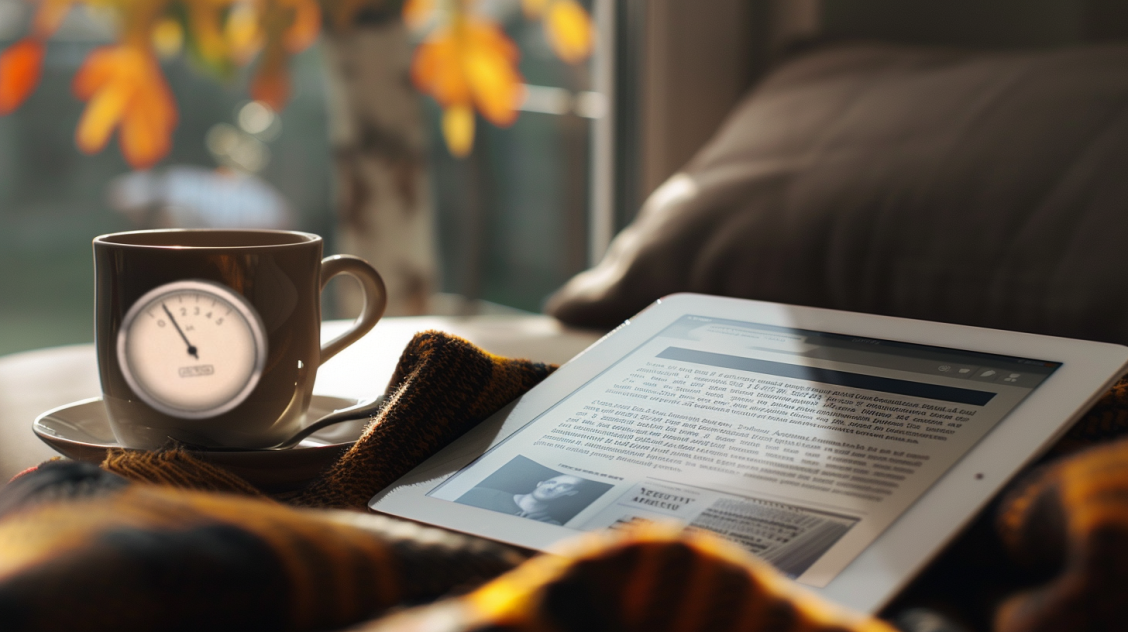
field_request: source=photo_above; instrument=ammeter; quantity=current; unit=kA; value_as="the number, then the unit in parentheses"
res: 1 (kA)
